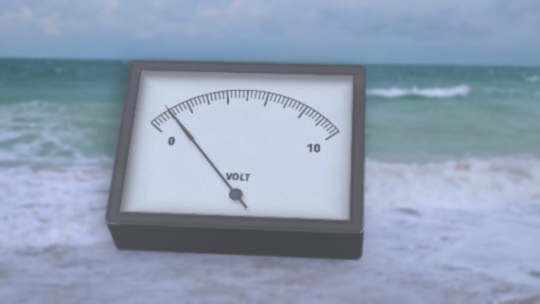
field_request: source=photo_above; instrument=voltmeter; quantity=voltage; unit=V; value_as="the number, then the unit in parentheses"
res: 1 (V)
